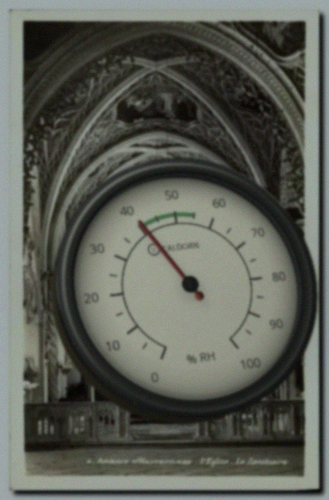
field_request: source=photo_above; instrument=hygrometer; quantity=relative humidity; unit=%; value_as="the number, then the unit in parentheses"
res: 40 (%)
